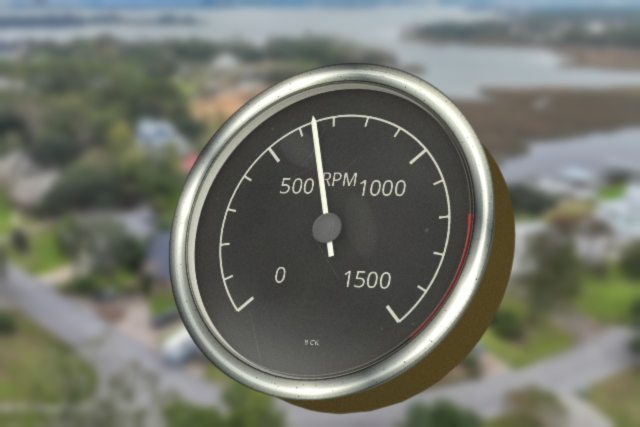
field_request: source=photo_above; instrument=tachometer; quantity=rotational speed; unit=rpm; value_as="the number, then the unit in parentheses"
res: 650 (rpm)
